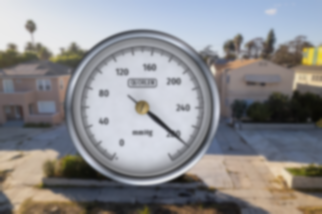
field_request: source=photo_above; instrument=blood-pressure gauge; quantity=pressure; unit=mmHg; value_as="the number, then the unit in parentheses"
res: 280 (mmHg)
